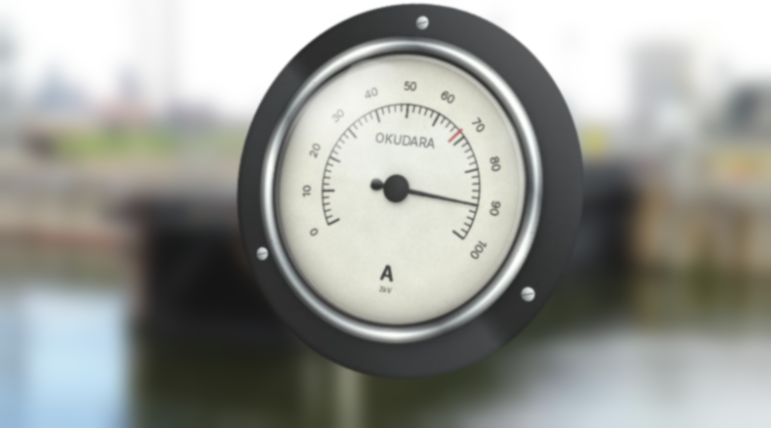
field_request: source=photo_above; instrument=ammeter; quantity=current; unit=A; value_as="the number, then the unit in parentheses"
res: 90 (A)
